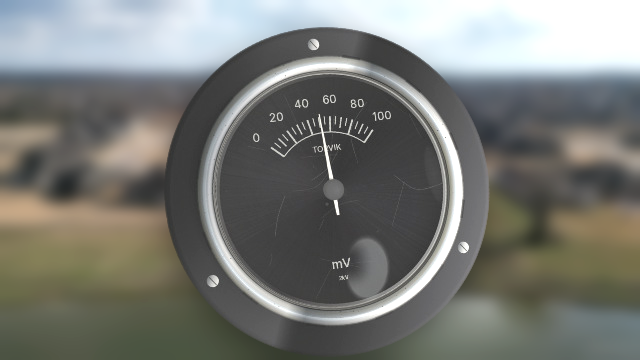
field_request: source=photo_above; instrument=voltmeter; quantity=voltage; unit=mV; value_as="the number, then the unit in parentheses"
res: 50 (mV)
